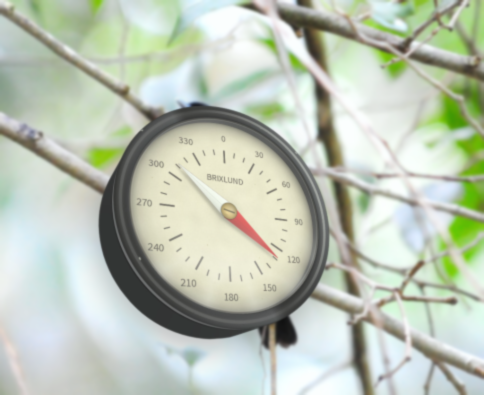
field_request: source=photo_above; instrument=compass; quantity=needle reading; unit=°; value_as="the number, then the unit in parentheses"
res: 130 (°)
